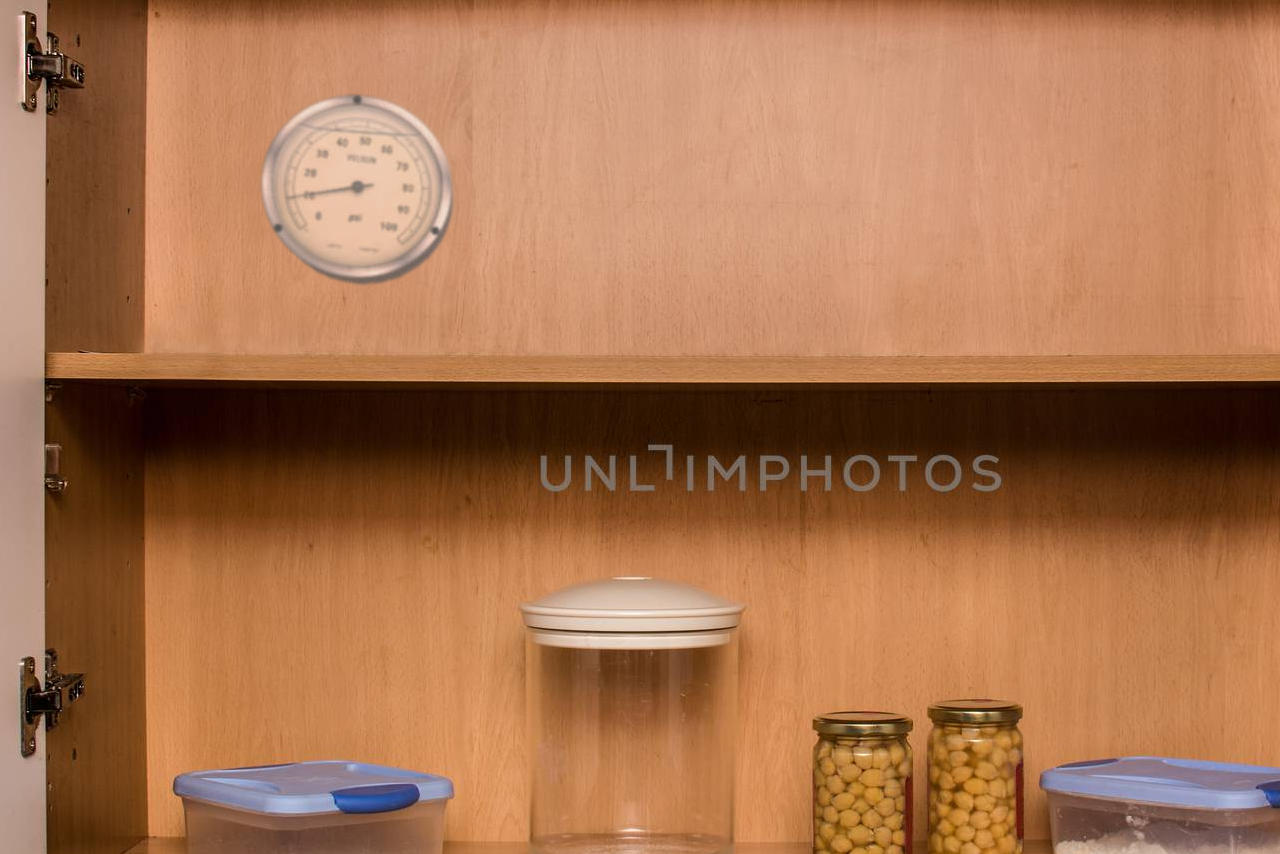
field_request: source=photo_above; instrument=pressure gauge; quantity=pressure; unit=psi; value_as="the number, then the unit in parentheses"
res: 10 (psi)
